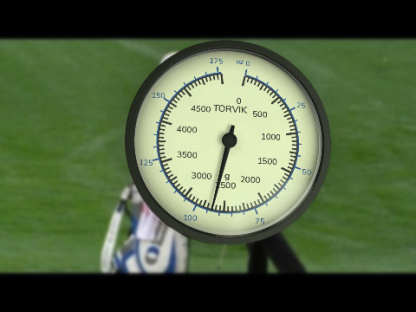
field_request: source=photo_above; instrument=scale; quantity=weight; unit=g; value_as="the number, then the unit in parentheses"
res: 2650 (g)
